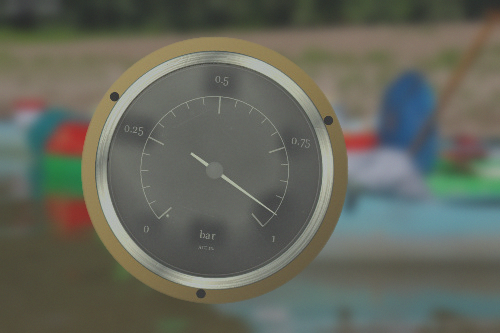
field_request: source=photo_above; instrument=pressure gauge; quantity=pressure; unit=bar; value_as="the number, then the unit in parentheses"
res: 0.95 (bar)
